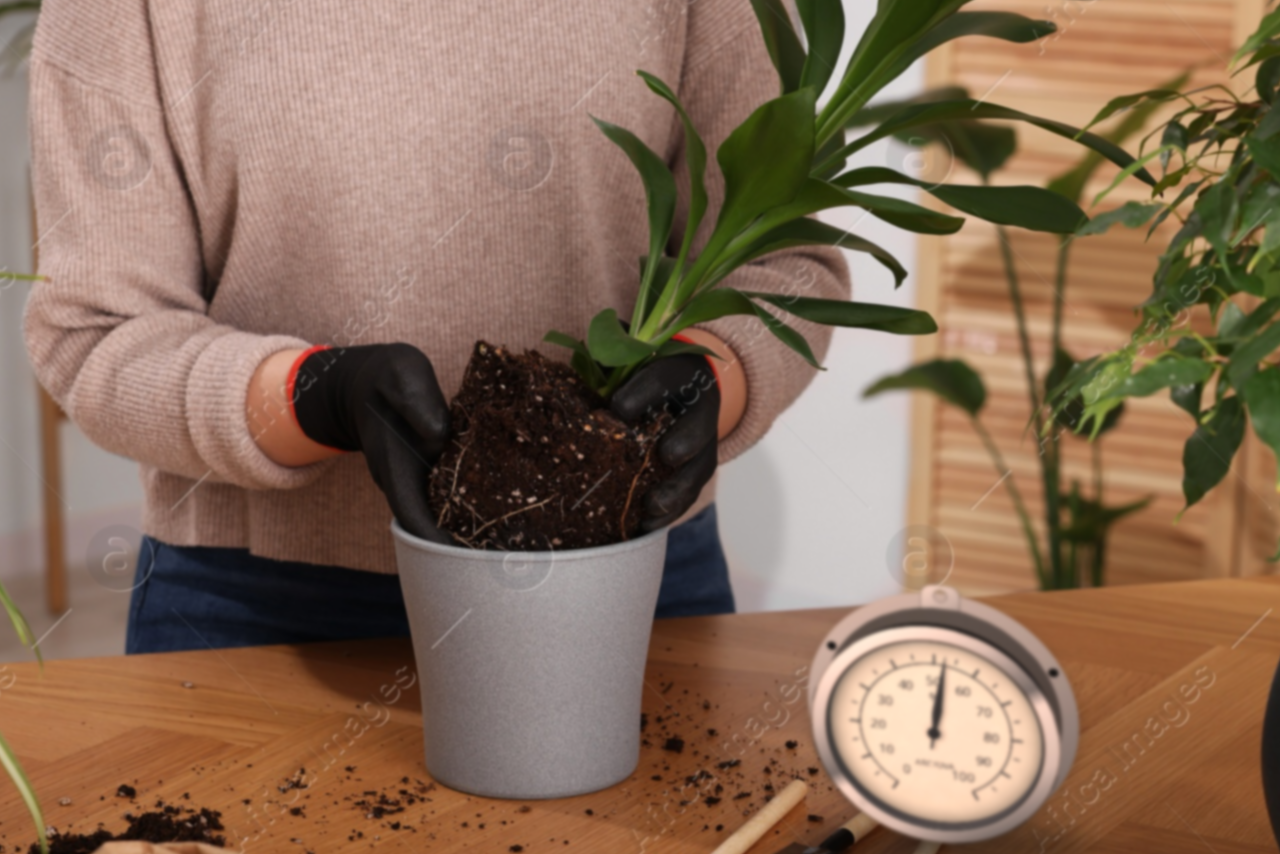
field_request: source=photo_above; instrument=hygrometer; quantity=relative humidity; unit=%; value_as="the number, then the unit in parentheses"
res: 52.5 (%)
